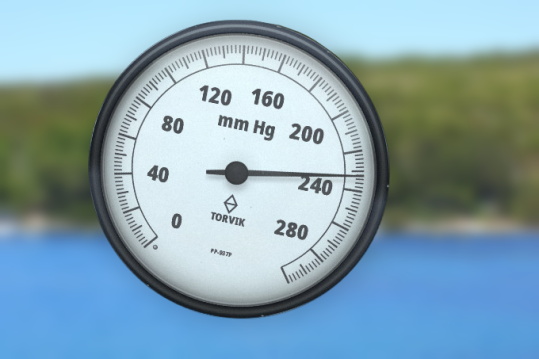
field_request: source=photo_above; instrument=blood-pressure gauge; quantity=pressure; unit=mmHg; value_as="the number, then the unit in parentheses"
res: 232 (mmHg)
